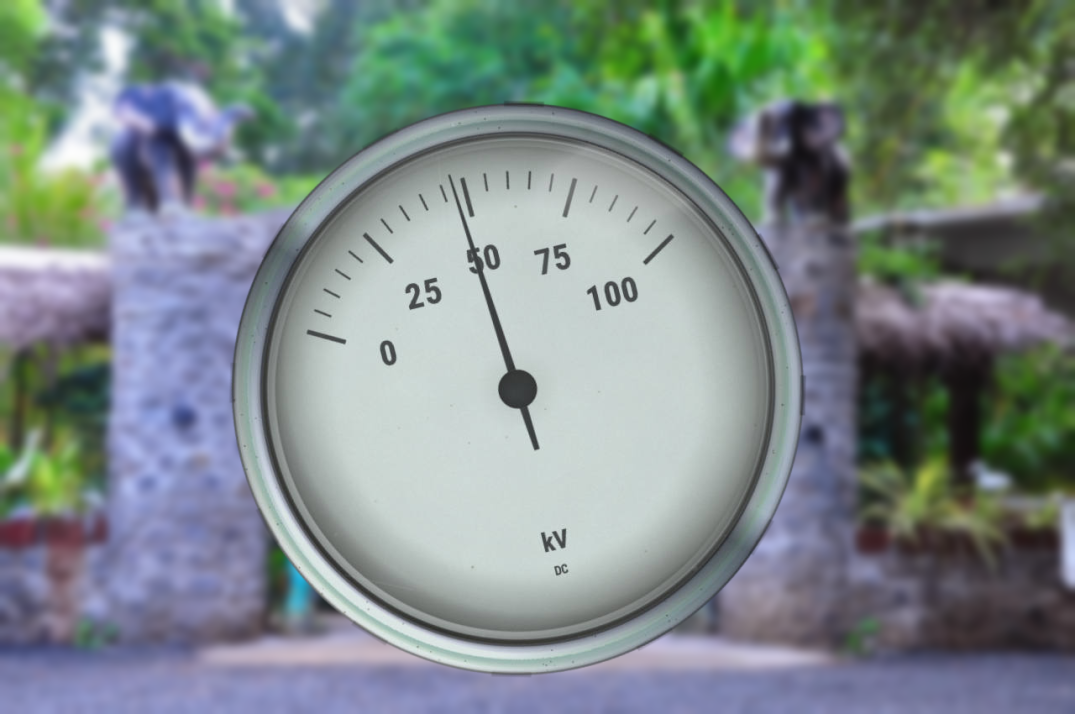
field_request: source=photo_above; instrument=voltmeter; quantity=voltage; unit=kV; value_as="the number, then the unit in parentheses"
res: 47.5 (kV)
